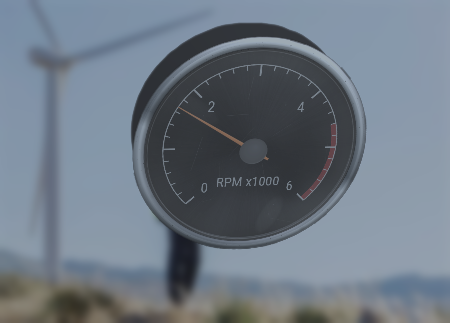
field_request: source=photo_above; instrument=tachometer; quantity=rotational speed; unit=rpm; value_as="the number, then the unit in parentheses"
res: 1700 (rpm)
